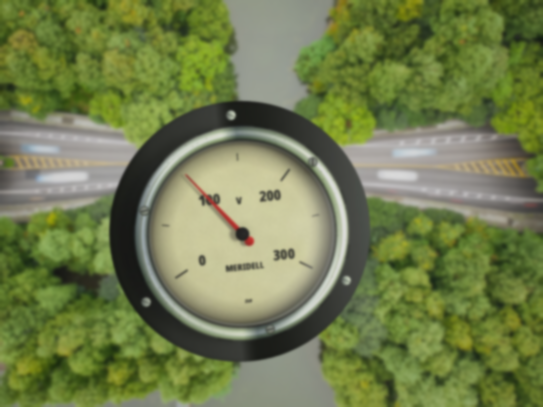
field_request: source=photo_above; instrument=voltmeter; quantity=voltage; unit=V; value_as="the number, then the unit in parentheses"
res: 100 (V)
